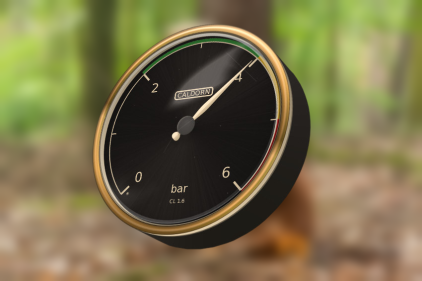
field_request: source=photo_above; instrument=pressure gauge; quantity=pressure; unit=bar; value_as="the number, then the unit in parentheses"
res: 4 (bar)
